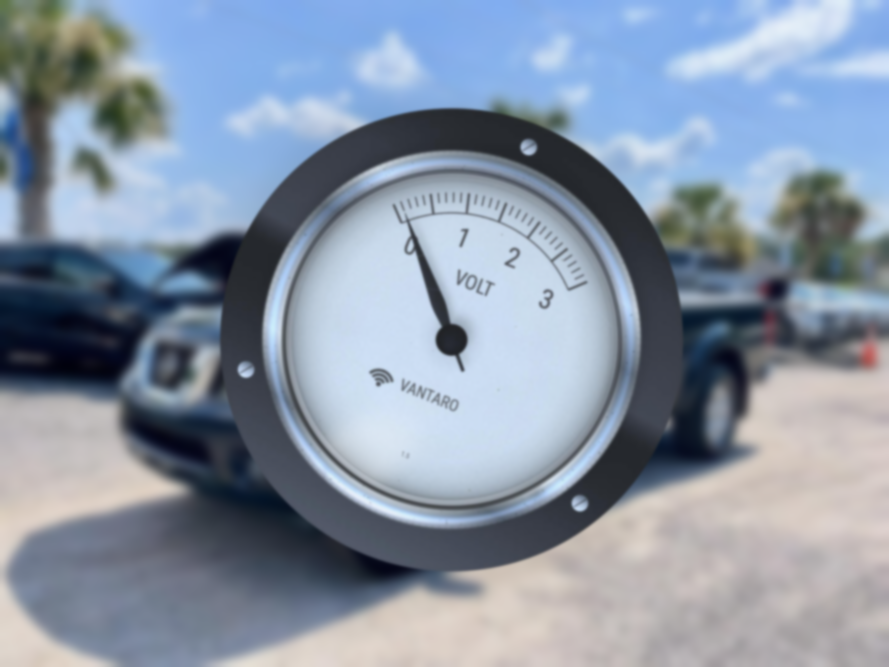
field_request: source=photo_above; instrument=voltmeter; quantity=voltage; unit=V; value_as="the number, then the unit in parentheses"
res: 0.1 (V)
